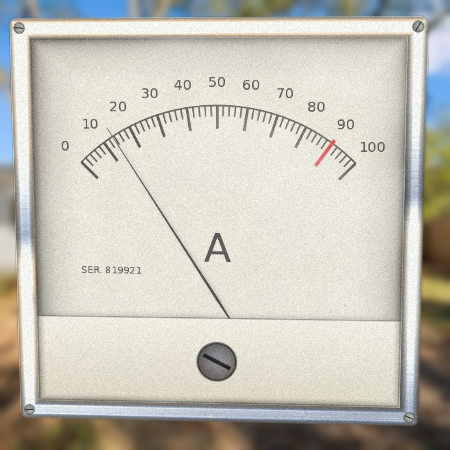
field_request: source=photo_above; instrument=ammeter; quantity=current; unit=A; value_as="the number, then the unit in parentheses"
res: 14 (A)
